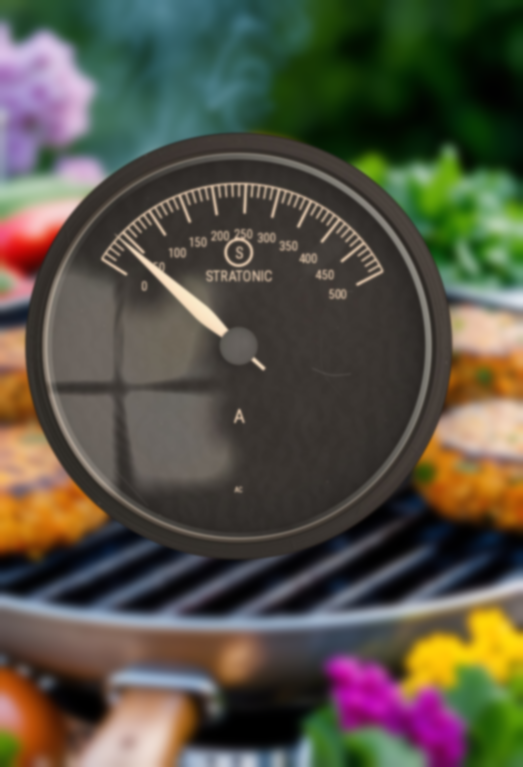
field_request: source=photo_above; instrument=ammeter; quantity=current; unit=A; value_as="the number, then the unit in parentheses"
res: 40 (A)
